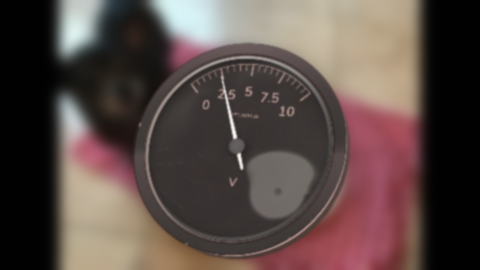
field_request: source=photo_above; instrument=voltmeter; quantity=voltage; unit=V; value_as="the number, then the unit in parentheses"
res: 2.5 (V)
